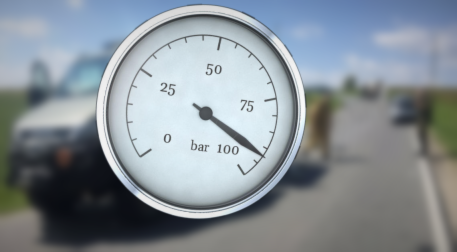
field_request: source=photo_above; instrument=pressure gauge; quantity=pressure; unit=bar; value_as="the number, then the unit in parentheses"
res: 92.5 (bar)
